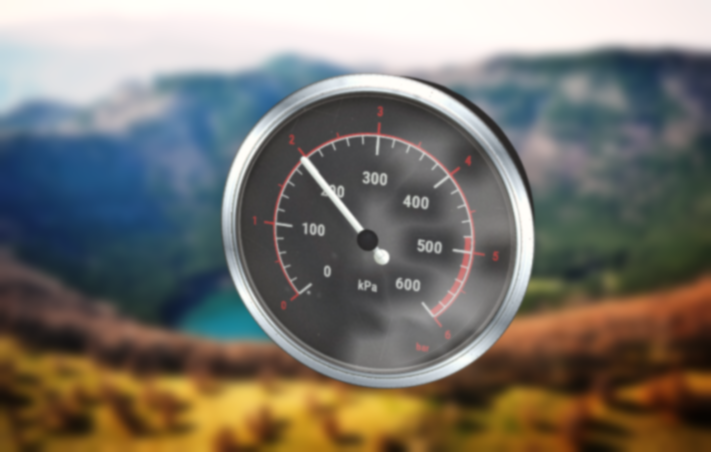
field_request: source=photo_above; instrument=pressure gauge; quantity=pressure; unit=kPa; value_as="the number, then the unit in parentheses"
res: 200 (kPa)
